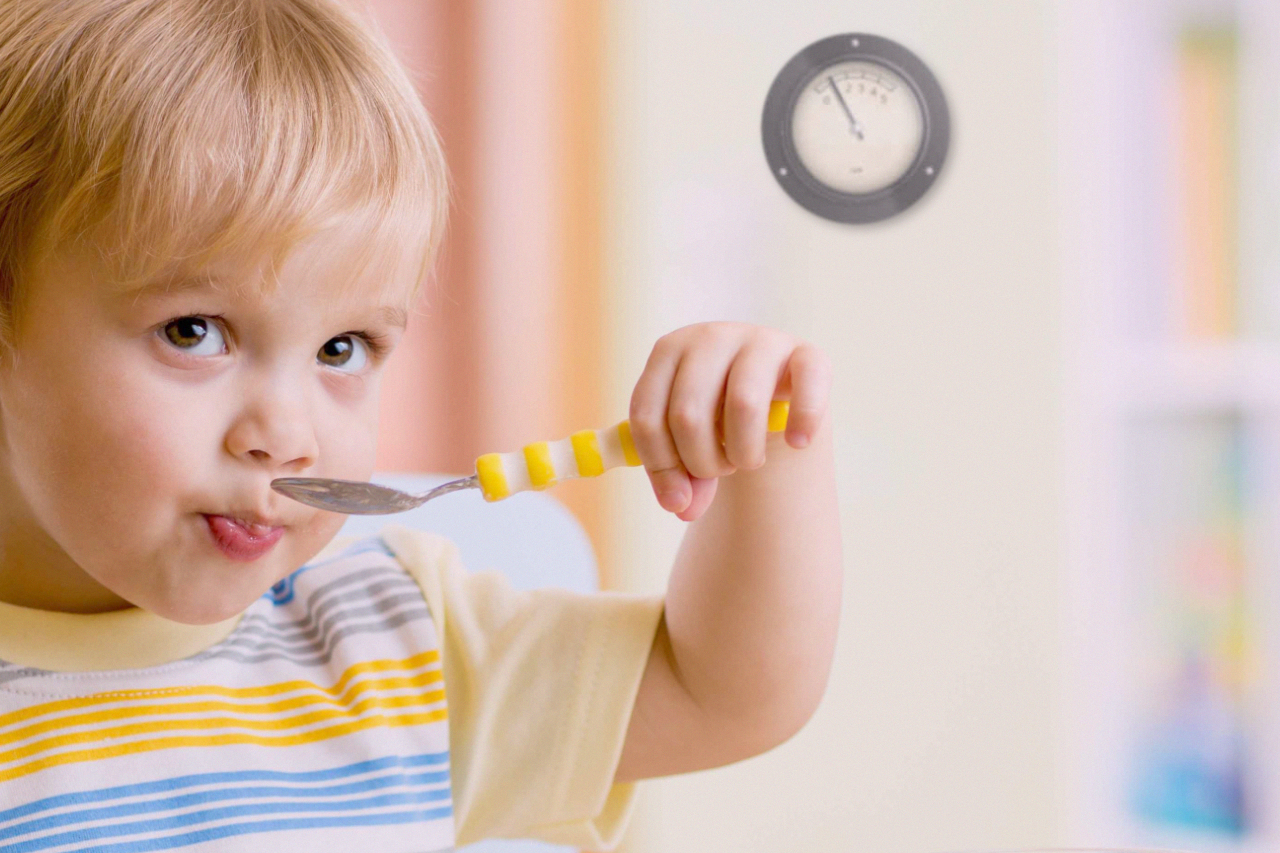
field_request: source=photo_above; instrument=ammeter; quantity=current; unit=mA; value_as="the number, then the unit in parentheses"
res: 1 (mA)
